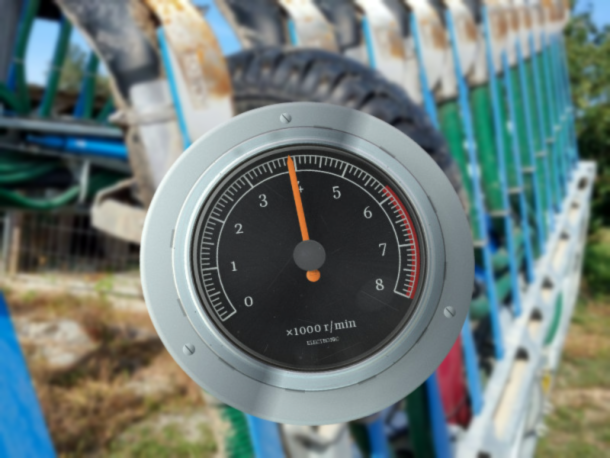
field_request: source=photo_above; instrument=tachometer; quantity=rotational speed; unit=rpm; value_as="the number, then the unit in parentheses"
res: 3900 (rpm)
